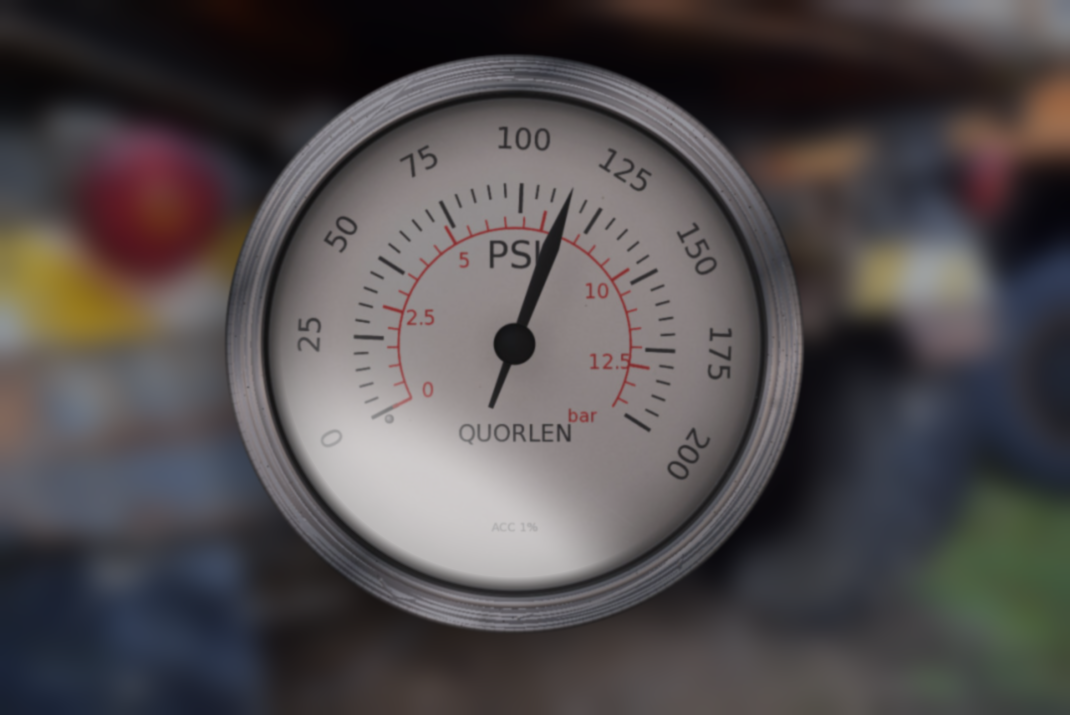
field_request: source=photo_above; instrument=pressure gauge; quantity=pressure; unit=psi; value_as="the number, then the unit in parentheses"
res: 115 (psi)
